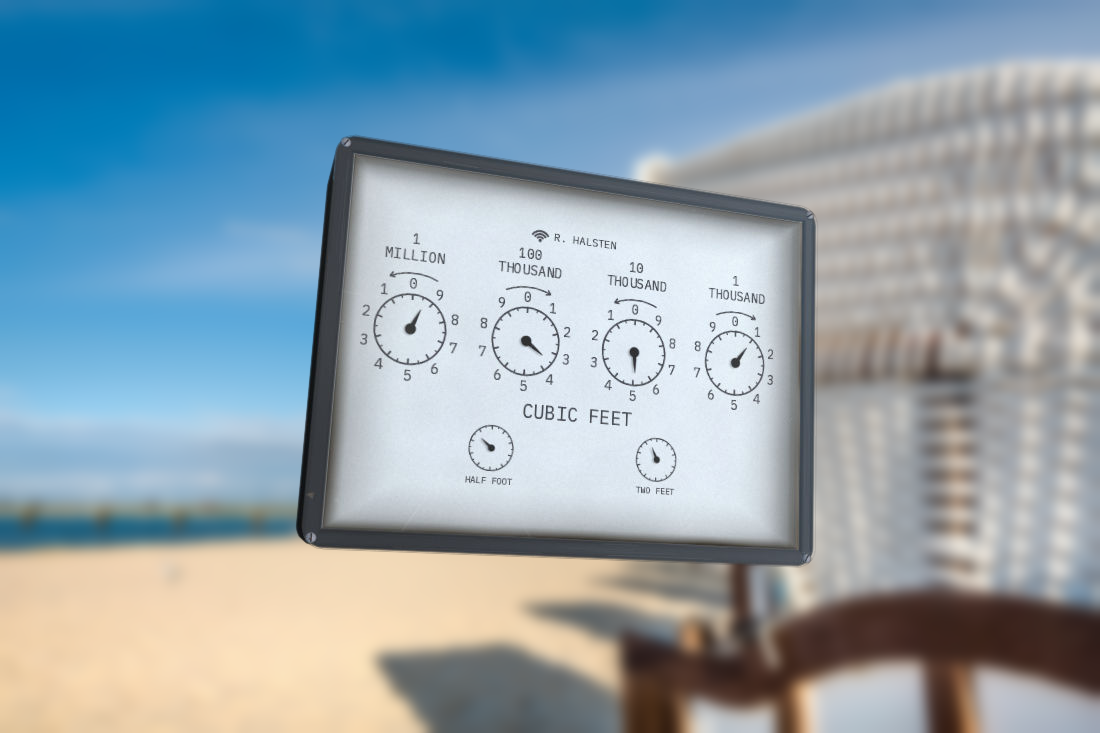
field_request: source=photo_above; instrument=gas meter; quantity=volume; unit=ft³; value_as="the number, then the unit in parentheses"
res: 935100 (ft³)
